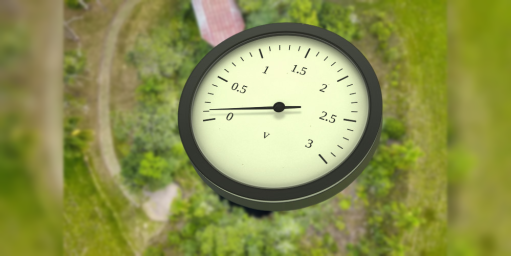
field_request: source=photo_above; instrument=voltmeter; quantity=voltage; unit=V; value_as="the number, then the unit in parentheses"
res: 0.1 (V)
